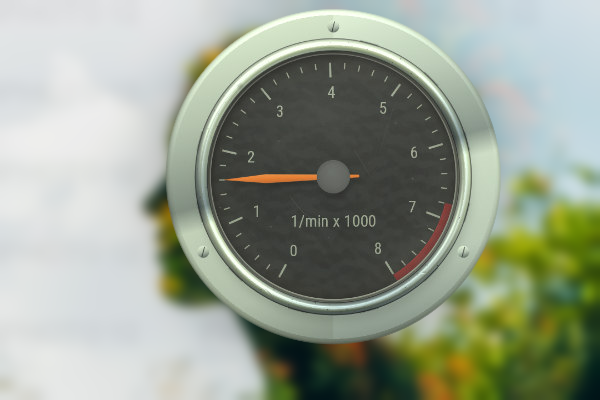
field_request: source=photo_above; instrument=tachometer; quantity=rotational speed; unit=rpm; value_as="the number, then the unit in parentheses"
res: 1600 (rpm)
